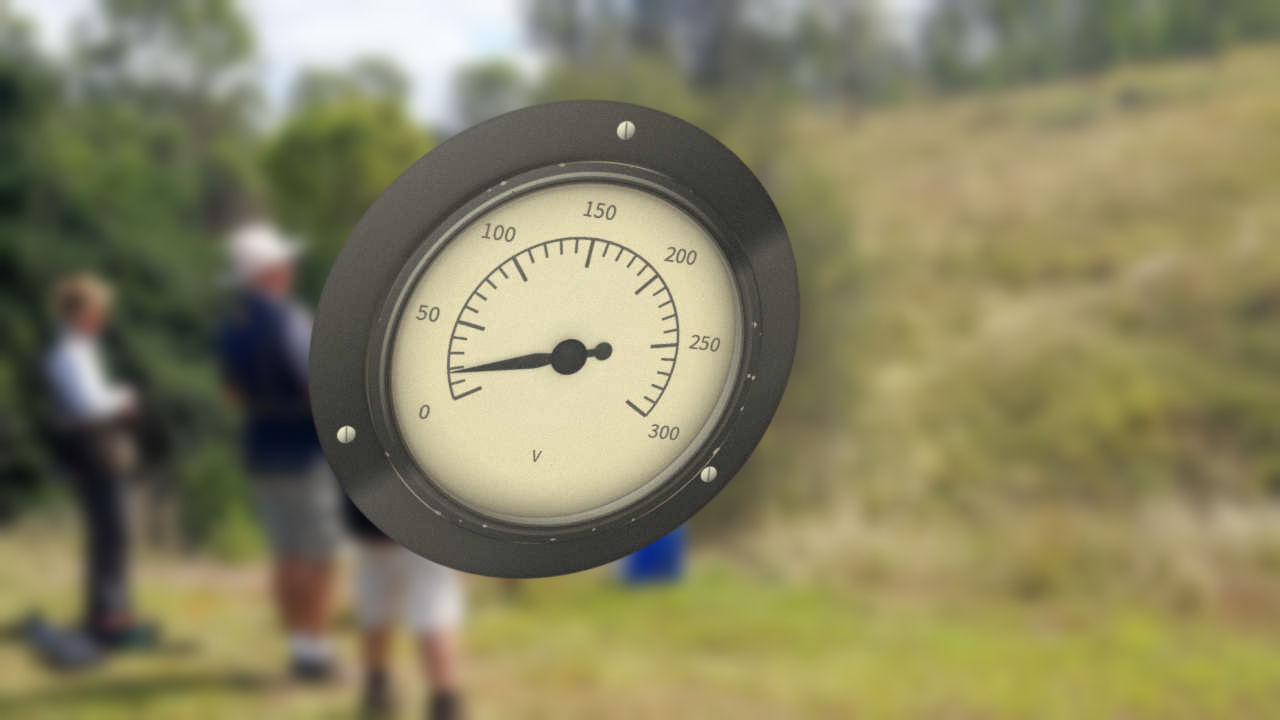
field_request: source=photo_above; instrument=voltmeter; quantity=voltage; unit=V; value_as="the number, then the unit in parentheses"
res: 20 (V)
